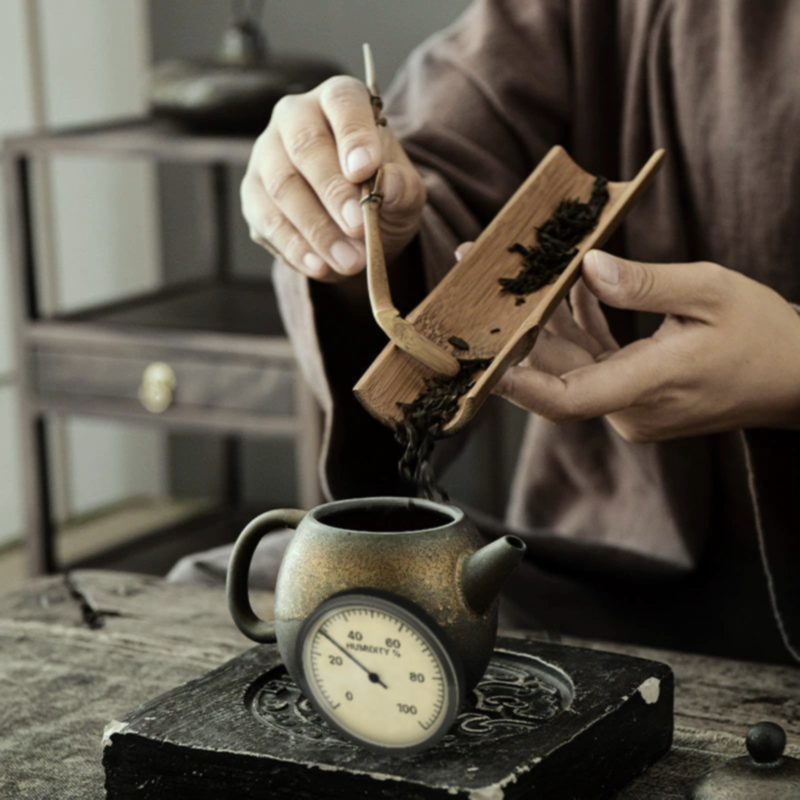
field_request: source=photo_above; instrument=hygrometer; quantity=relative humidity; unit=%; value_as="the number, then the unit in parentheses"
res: 30 (%)
